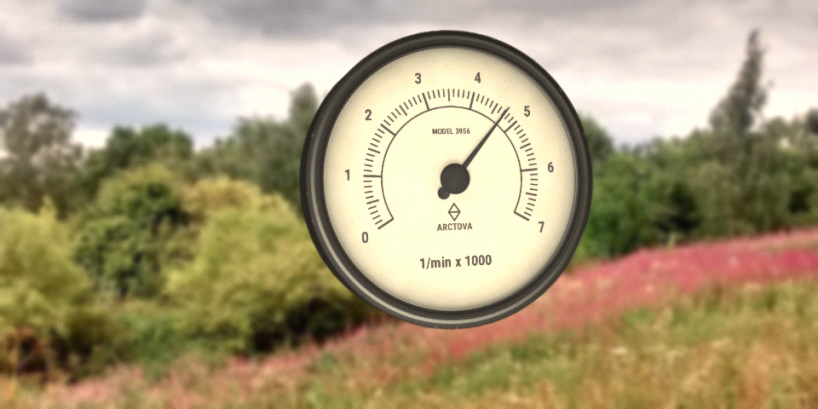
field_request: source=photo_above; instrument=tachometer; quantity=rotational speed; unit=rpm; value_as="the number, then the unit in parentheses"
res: 4700 (rpm)
